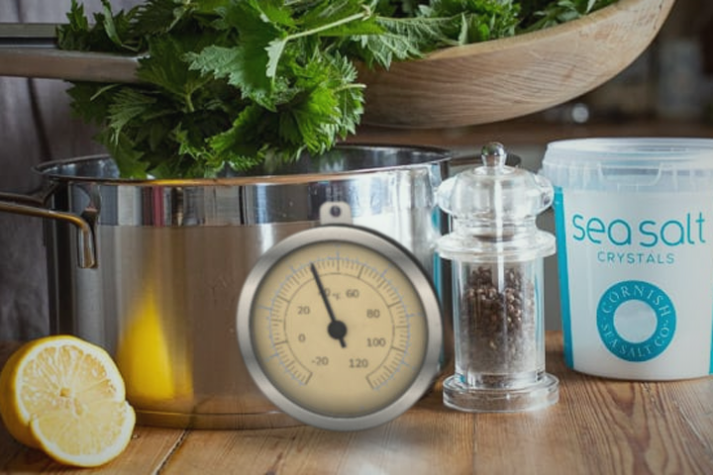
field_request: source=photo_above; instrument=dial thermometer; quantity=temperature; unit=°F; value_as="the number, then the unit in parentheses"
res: 40 (°F)
